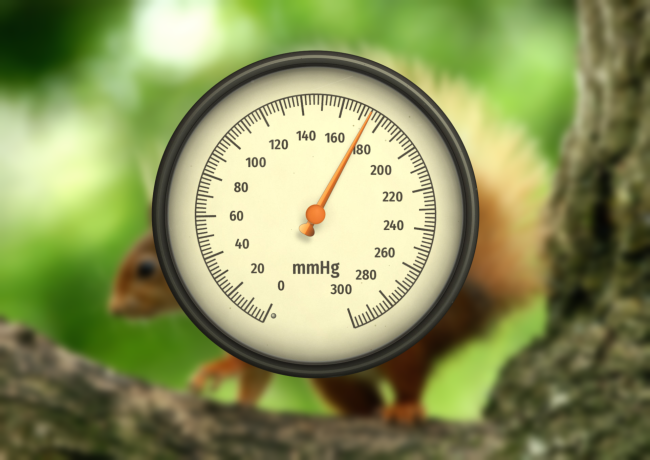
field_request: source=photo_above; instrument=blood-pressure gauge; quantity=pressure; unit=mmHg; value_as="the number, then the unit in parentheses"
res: 174 (mmHg)
